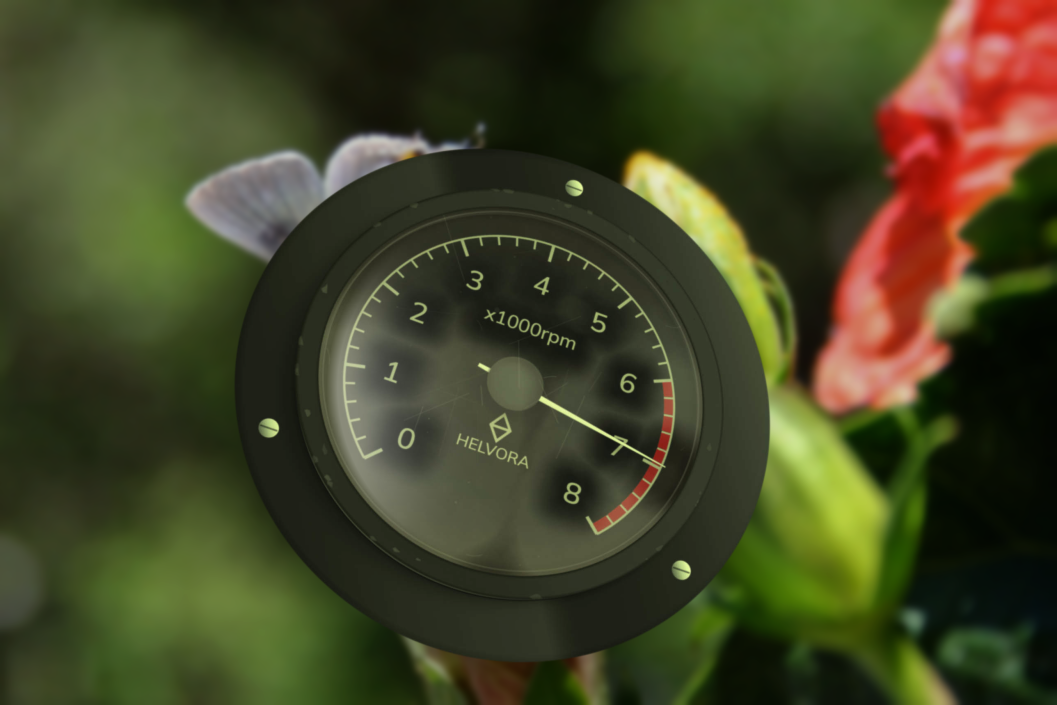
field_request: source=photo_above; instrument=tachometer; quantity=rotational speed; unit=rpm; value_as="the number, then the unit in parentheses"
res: 7000 (rpm)
